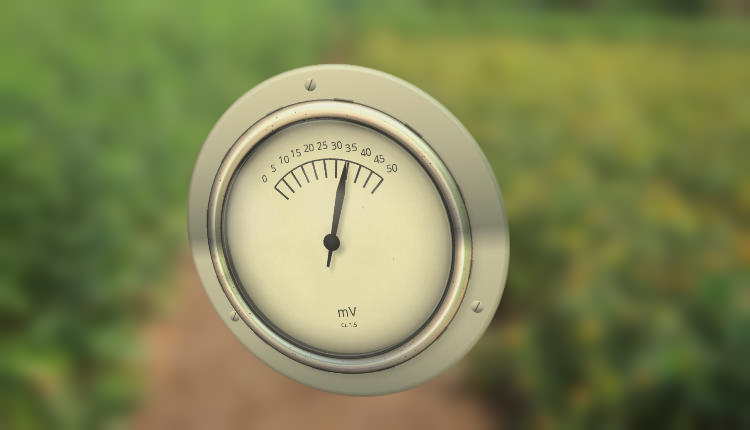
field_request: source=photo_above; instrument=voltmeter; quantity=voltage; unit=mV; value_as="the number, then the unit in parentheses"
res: 35 (mV)
